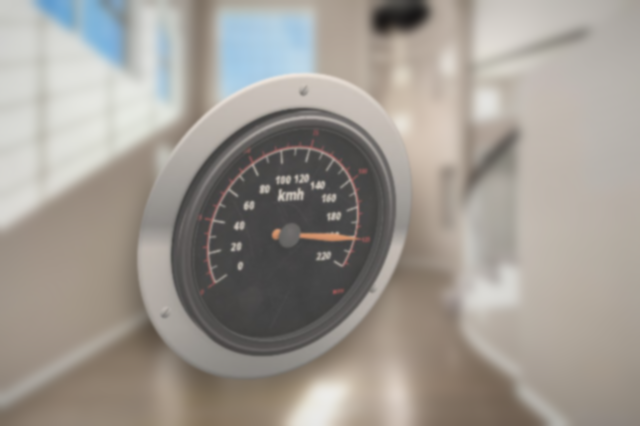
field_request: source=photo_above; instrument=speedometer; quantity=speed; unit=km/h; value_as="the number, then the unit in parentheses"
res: 200 (km/h)
